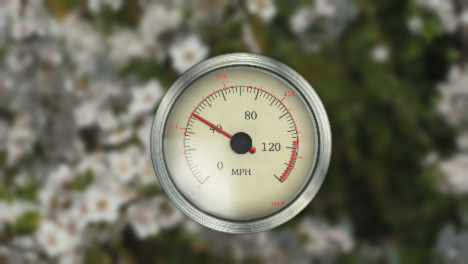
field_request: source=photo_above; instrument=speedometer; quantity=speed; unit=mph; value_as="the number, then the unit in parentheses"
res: 40 (mph)
